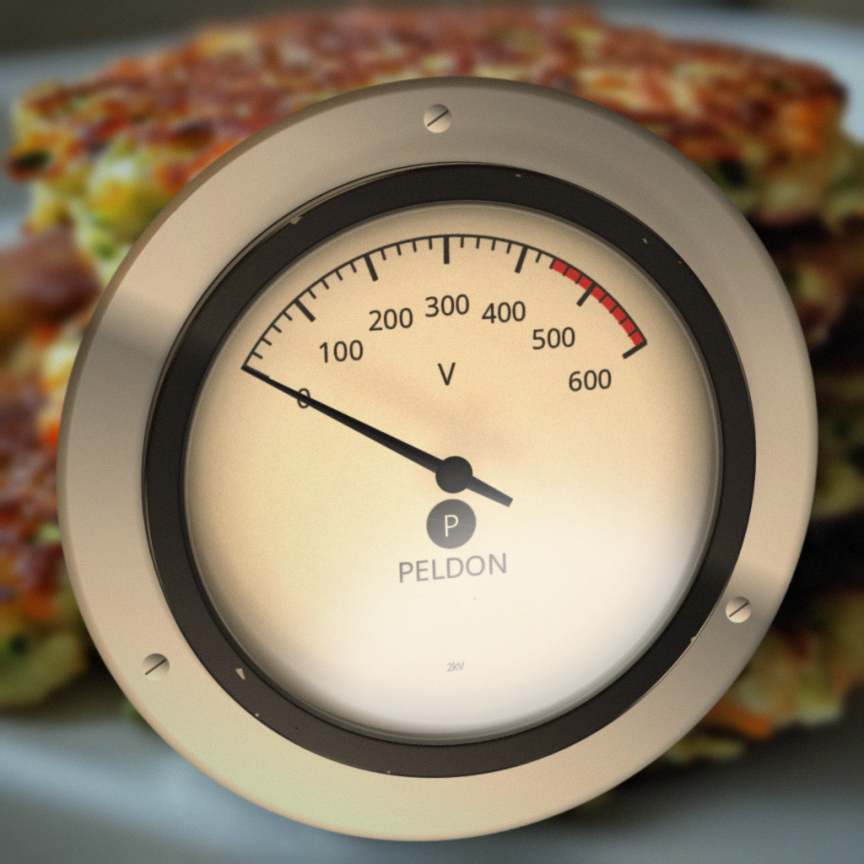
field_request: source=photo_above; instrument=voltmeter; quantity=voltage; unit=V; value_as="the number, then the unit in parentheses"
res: 0 (V)
